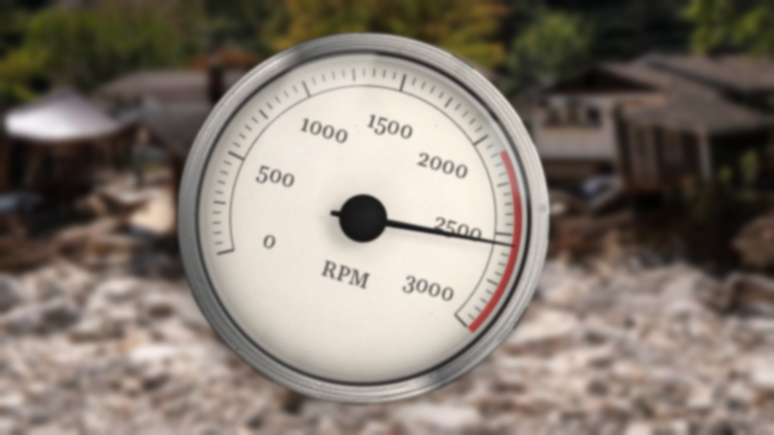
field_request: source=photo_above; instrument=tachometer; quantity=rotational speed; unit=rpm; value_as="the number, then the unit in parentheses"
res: 2550 (rpm)
